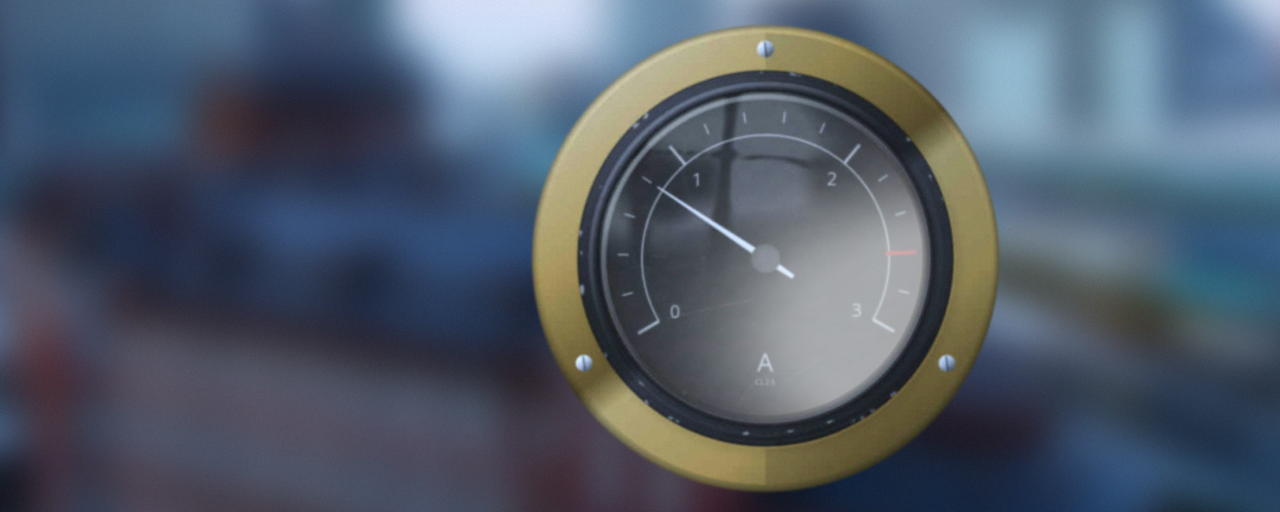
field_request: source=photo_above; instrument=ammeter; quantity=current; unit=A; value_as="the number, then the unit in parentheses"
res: 0.8 (A)
